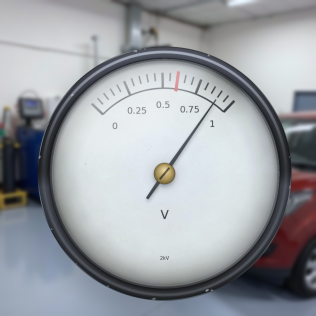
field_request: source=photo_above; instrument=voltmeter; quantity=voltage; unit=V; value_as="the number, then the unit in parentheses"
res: 0.9 (V)
